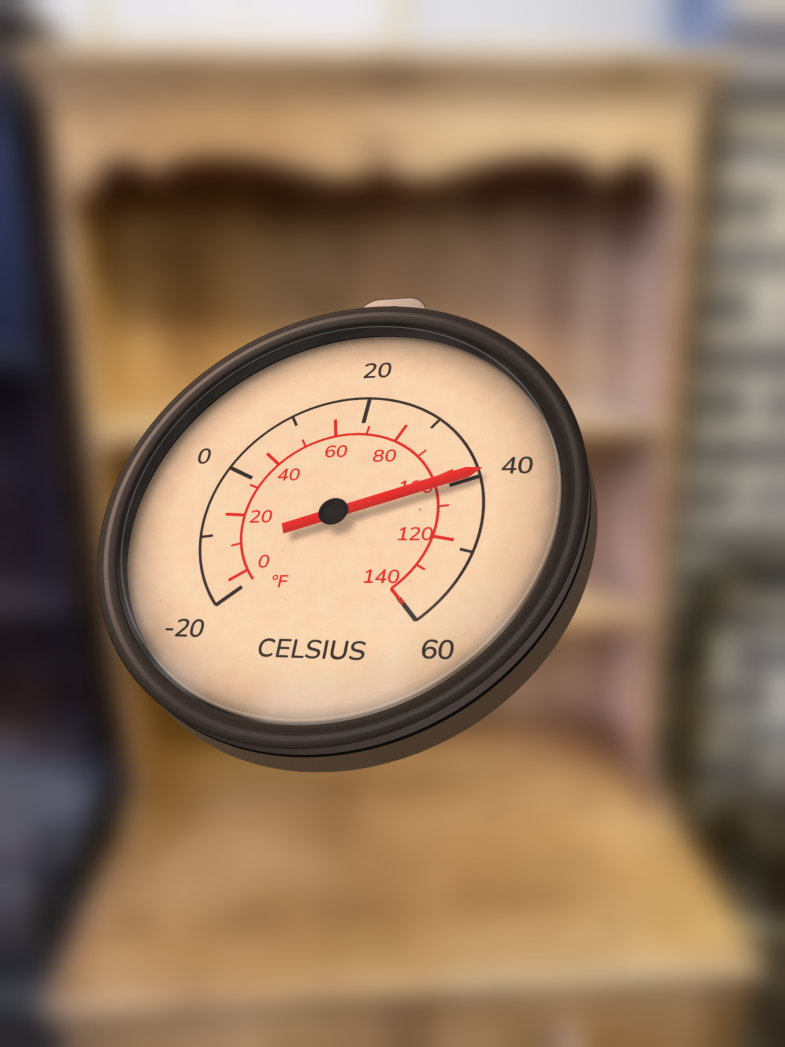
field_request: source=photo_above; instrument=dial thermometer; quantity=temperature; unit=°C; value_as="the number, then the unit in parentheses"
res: 40 (°C)
